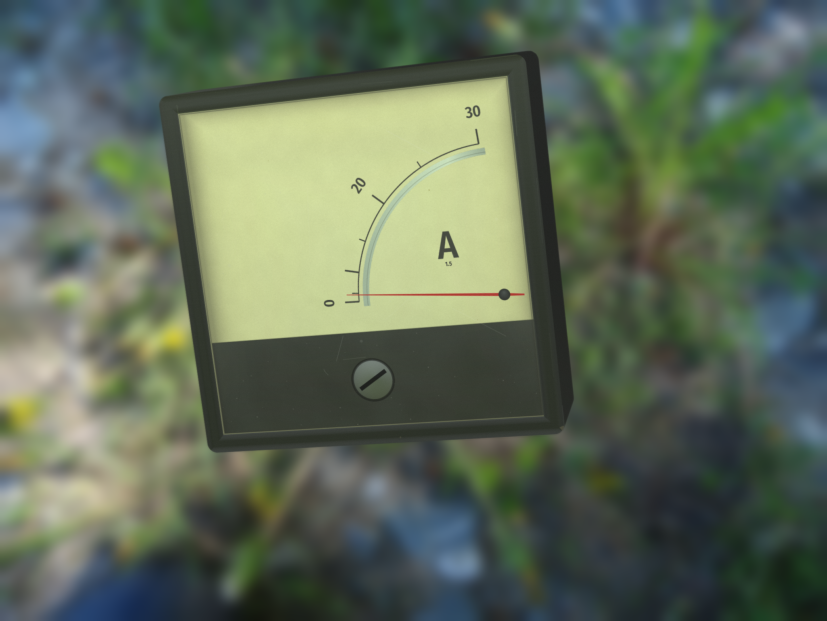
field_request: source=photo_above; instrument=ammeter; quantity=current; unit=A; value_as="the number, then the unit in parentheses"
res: 5 (A)
